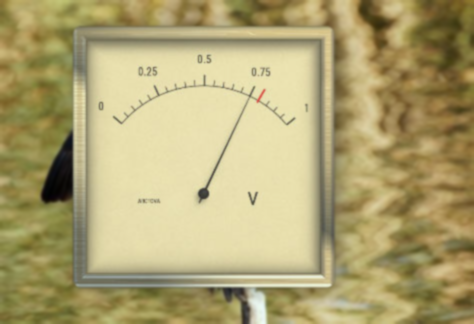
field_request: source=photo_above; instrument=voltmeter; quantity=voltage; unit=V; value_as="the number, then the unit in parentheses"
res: 0.75 (V)
